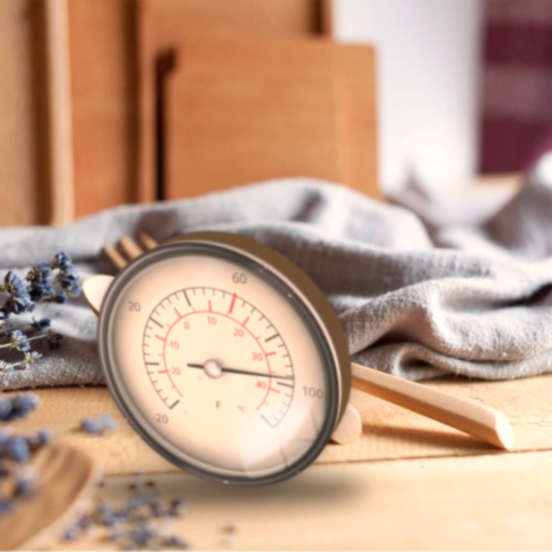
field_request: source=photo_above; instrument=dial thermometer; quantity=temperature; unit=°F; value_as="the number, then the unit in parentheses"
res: 96 (°F)
